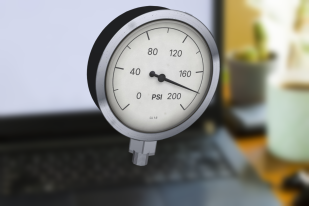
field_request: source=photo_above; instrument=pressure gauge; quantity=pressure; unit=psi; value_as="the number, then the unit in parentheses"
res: 180 (psi)
